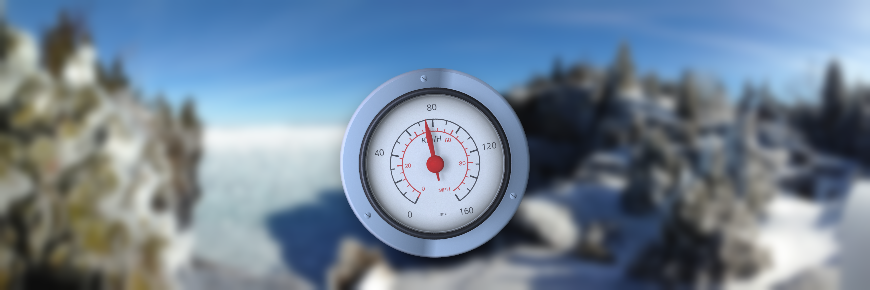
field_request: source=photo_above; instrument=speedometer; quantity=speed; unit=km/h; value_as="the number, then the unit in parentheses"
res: 75 (km/h)
